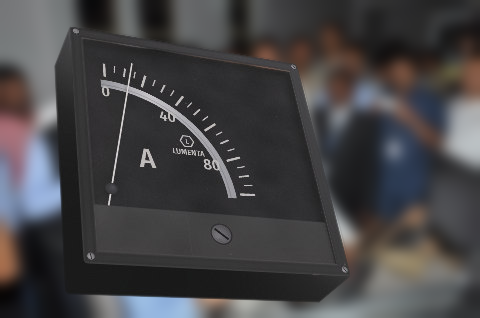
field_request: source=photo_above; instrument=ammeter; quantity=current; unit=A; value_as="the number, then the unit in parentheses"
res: 12.5 (A)
